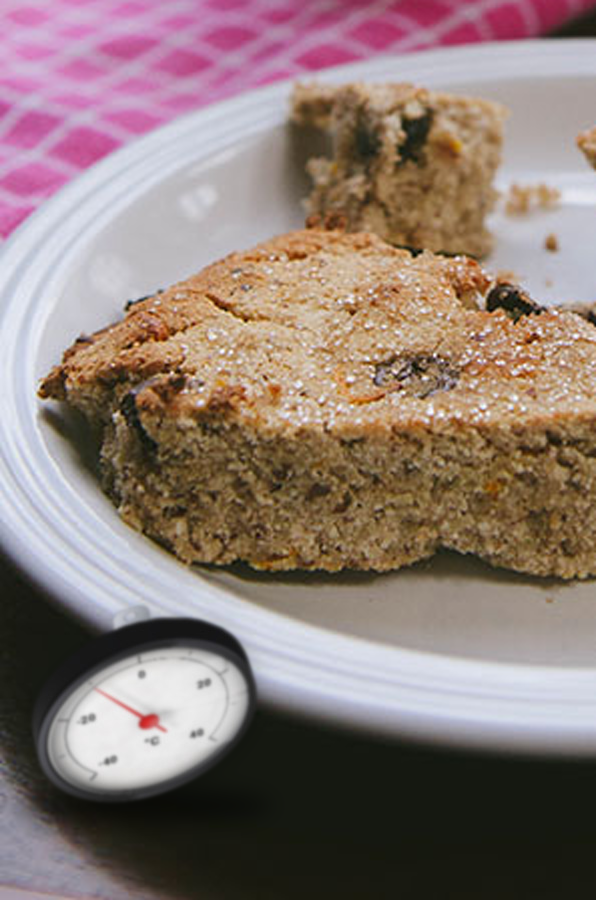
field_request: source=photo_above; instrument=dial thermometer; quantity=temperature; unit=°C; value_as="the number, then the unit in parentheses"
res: -10 (°C)
